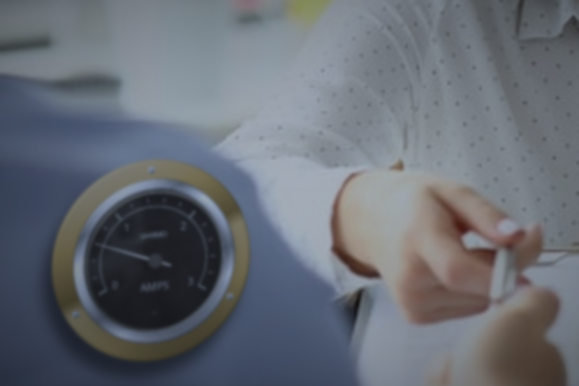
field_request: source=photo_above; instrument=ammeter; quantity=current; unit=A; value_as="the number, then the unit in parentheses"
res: 0.6 (A)
